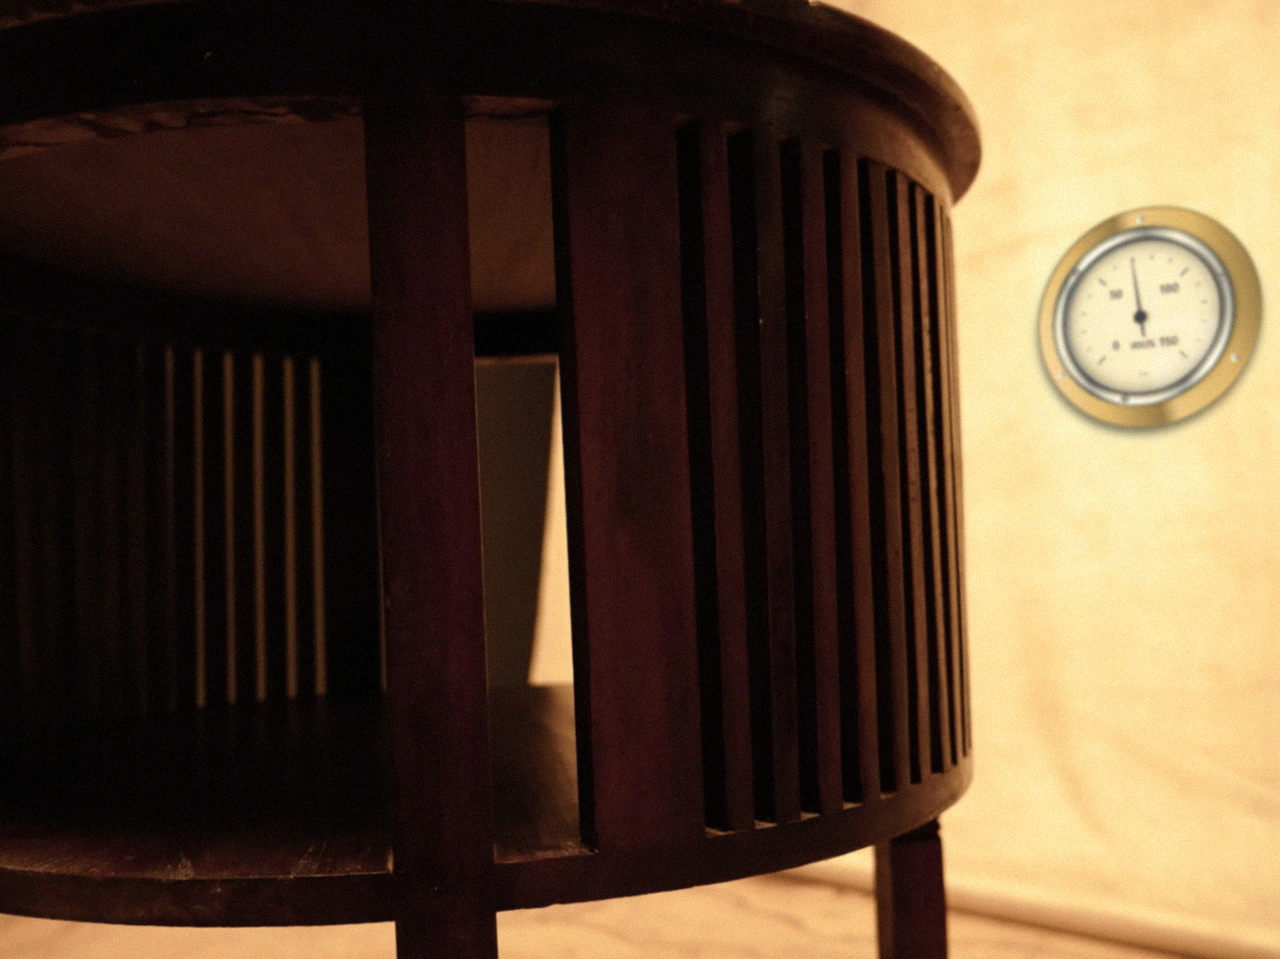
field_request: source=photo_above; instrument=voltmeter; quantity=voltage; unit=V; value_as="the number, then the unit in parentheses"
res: 70 (V)
